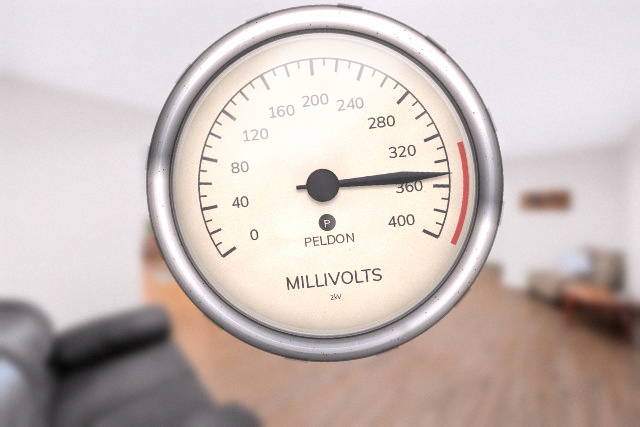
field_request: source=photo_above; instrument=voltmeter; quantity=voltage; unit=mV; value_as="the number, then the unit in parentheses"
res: 350 (mV)
